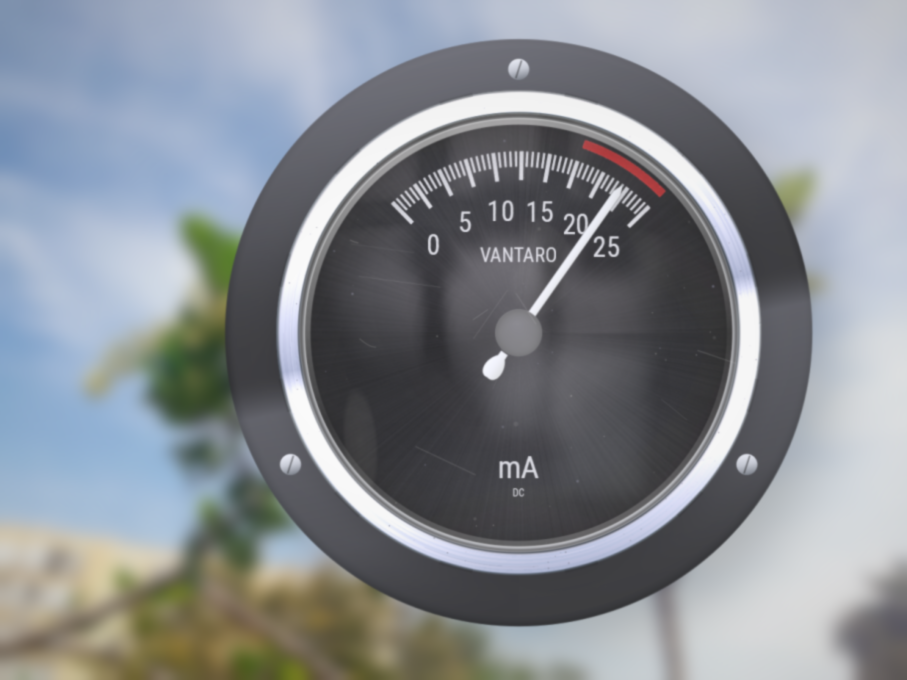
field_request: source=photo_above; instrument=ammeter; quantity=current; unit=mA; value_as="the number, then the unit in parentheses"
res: 22 (mA)
